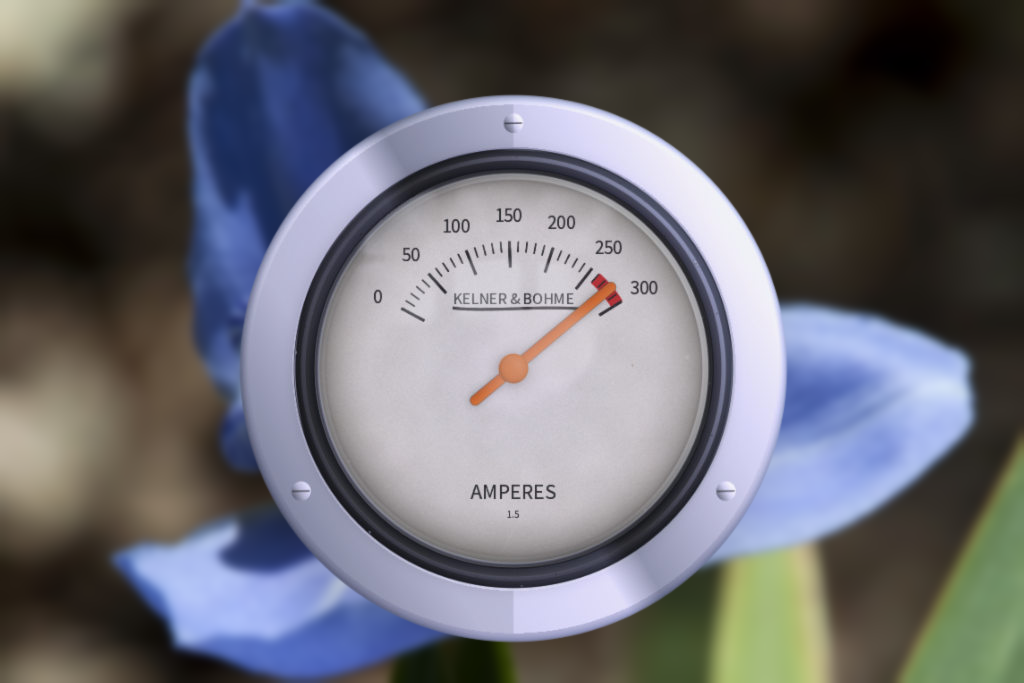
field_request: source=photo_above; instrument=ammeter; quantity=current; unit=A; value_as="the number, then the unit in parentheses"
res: 280 (A)
